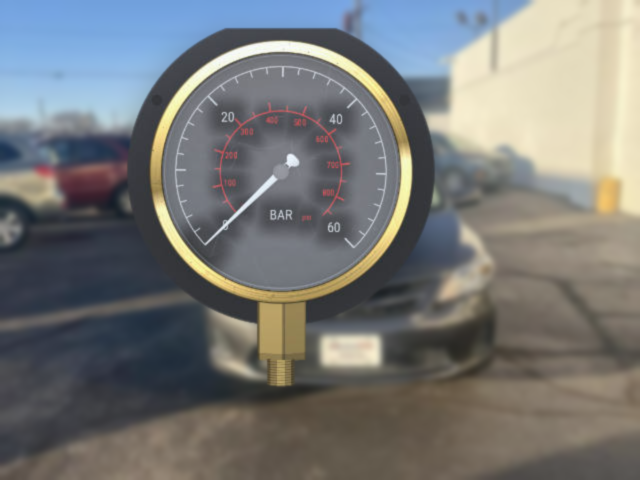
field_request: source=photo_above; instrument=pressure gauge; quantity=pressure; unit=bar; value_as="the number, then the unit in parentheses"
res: 0 (bar)
